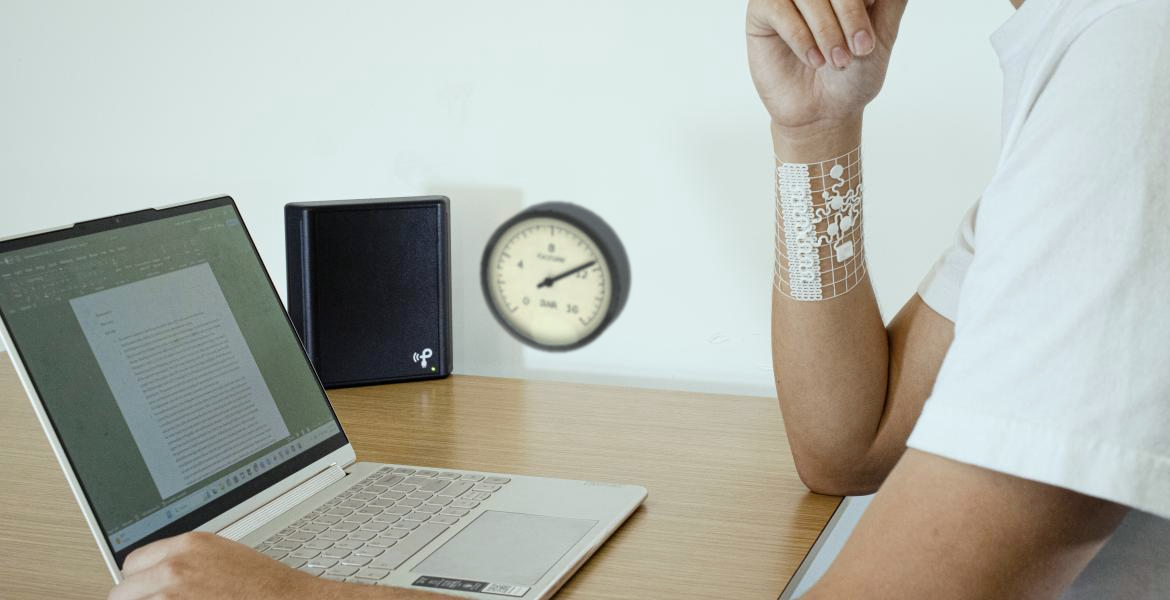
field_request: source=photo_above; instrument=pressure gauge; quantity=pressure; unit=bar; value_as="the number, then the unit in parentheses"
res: 11.5 (bar)
